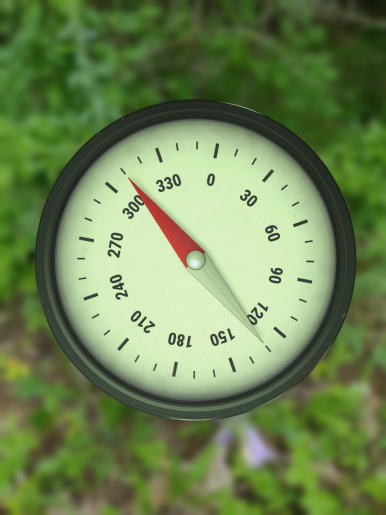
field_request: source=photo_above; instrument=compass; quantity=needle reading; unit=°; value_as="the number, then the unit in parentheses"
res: 310 (°)
